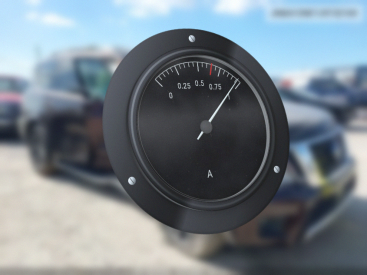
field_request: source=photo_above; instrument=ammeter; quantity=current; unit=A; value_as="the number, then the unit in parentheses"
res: 0.95 (A)
